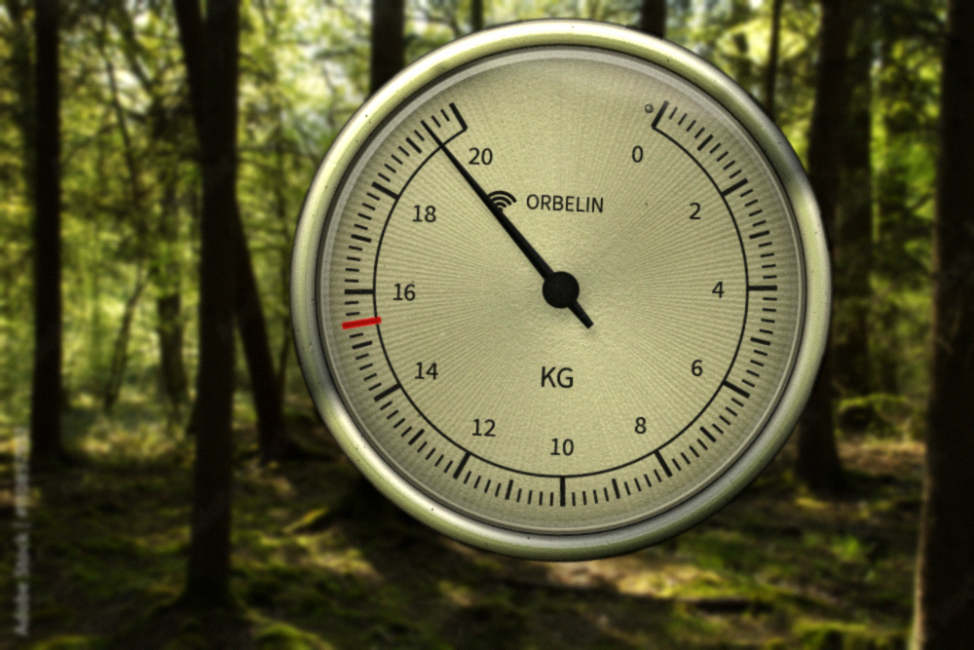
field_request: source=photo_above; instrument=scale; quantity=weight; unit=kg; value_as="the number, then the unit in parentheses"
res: 19.4 (kg)
